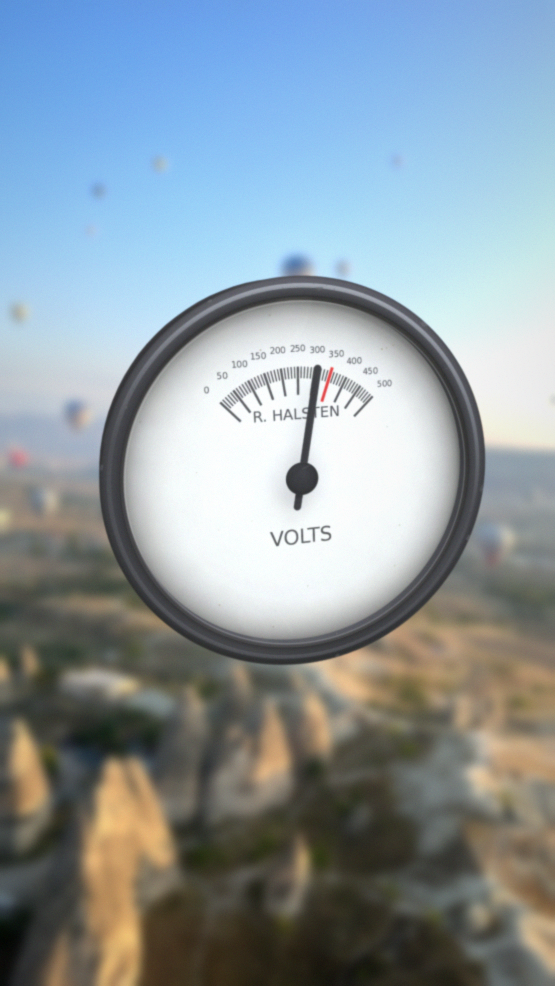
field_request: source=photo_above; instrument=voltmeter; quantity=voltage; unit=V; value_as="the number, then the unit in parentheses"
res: 300 (V)
